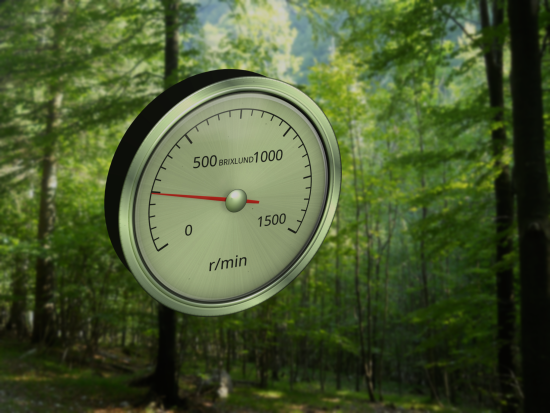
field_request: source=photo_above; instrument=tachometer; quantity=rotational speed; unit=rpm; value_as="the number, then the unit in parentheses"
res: 250 (rpm)
